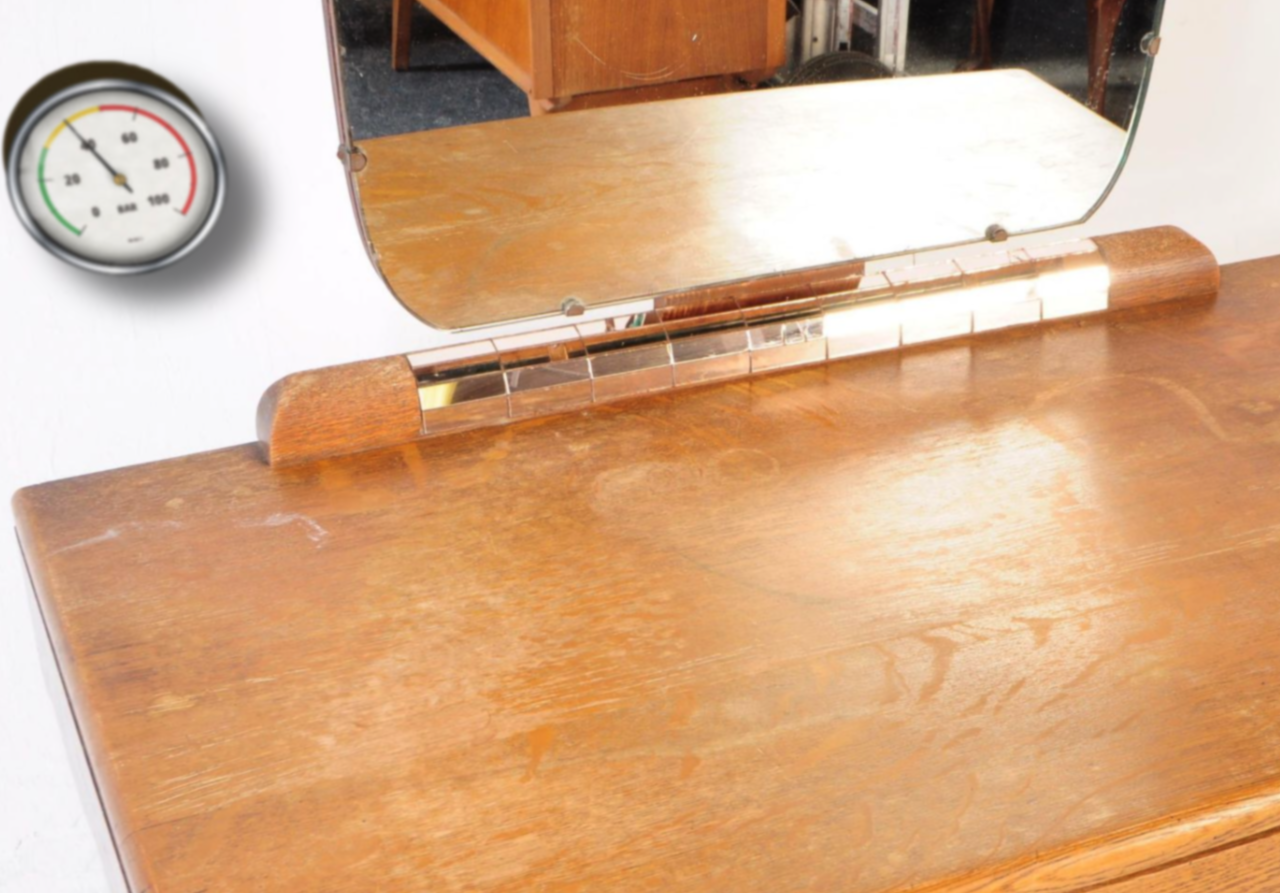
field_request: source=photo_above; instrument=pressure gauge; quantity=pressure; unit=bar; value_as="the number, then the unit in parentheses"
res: 40 (bar)
